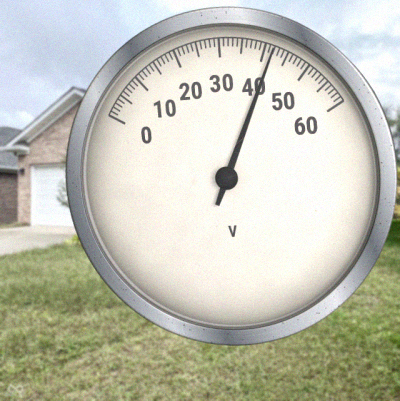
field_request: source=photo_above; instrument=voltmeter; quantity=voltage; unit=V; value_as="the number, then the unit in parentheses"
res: 42 (V)
